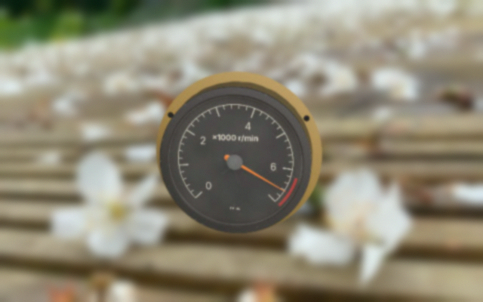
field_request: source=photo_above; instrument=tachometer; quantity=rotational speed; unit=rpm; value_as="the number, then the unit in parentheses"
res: 6600 (rpm)
